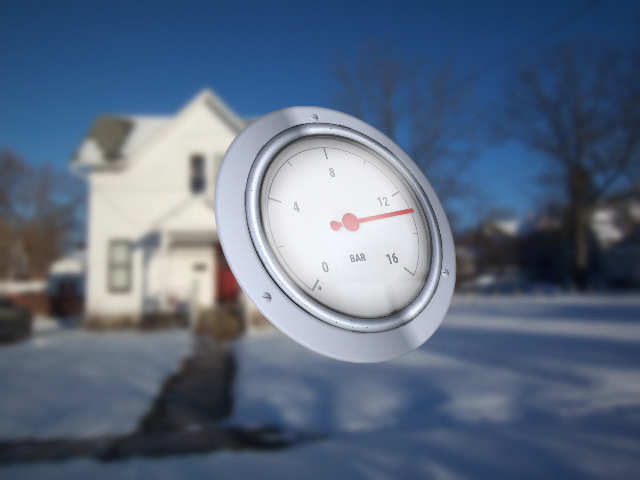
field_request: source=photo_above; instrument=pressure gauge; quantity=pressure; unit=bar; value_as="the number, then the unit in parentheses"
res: 13 (bar)
